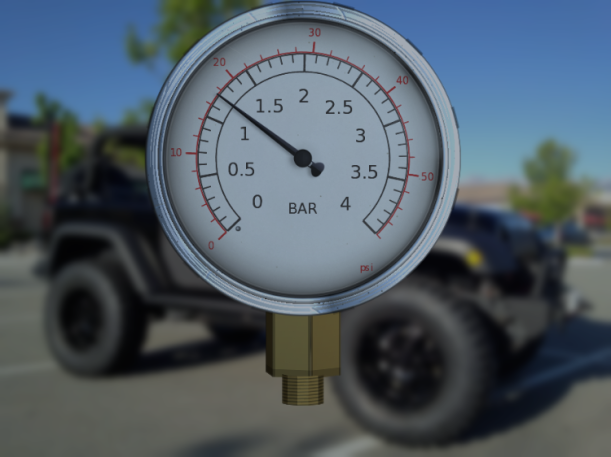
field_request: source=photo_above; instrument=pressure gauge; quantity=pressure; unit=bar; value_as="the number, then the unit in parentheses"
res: 1.2 (bar)
